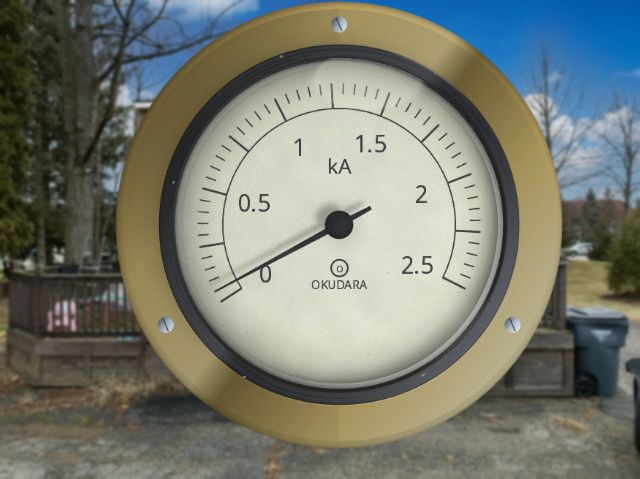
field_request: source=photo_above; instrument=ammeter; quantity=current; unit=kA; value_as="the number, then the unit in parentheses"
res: 0.05 (kA)
